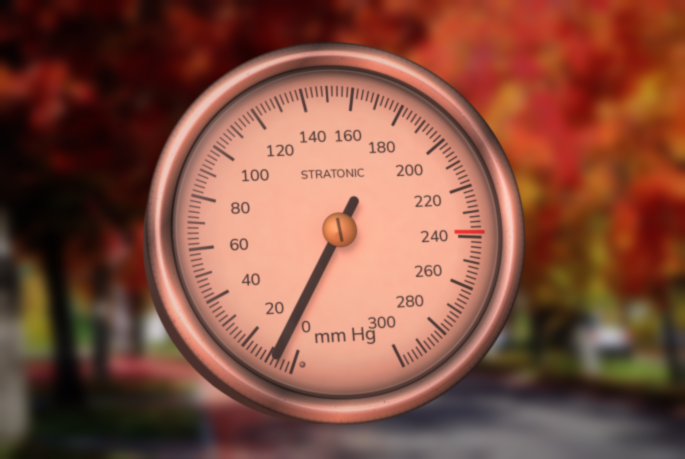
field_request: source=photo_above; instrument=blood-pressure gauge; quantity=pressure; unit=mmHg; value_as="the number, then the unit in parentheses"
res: 8 (mmHg)
